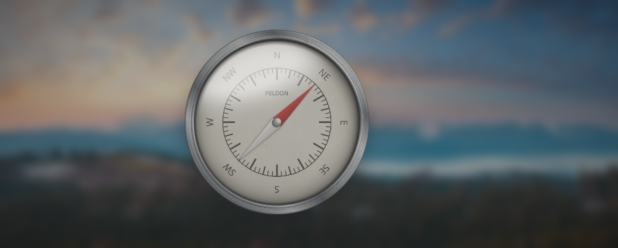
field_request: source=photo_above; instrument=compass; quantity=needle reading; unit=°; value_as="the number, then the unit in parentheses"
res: 45 (°)
